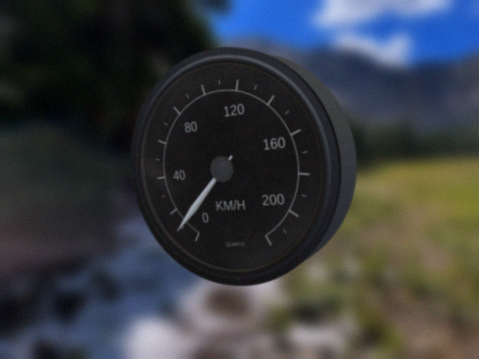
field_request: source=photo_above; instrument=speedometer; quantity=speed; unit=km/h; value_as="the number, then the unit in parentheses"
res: 10 (km/h)
